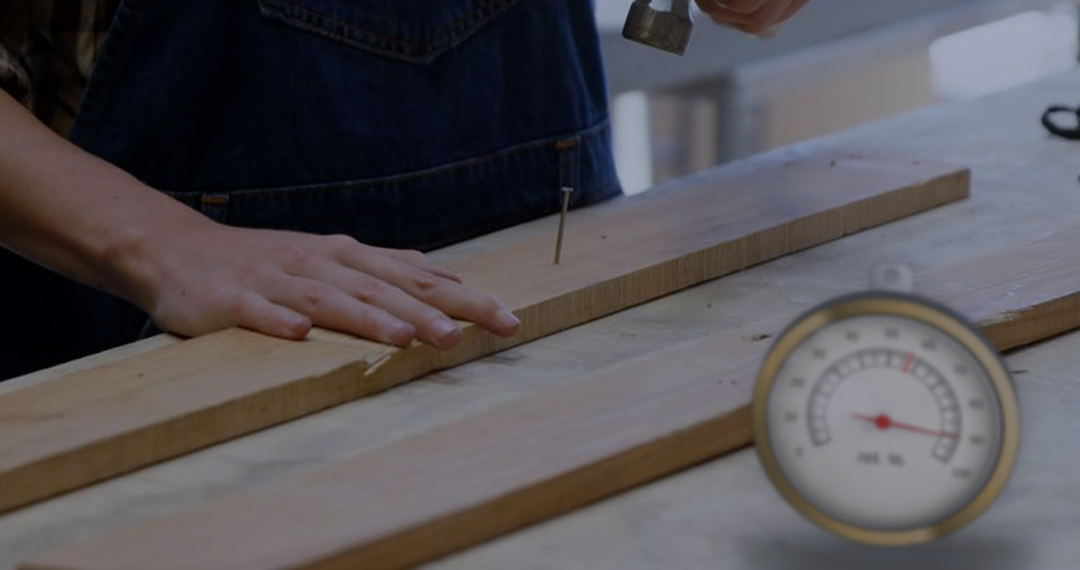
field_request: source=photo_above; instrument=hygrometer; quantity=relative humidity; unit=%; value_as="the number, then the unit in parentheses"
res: 90 (%)
